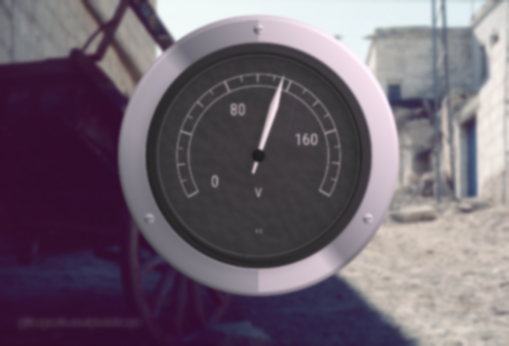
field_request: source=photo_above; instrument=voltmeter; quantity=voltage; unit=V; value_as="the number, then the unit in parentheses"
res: 115 (V)
